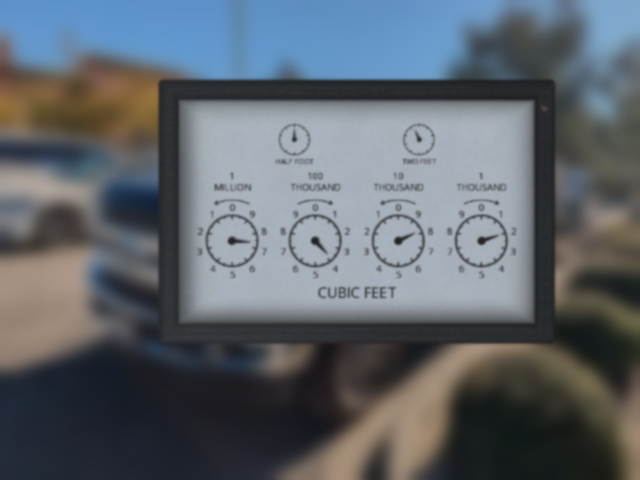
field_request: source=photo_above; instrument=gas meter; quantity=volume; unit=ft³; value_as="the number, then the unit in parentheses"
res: 738200 (ft³)
